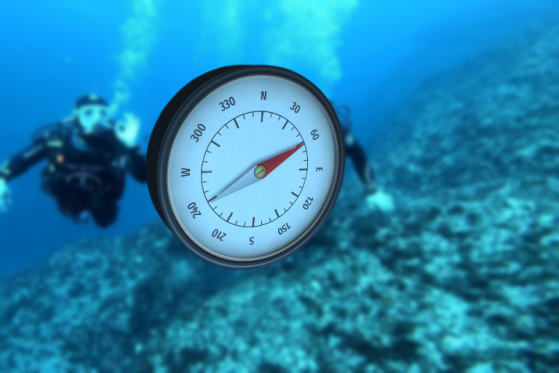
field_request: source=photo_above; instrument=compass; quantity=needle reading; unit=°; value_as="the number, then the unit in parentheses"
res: 60 (°)
